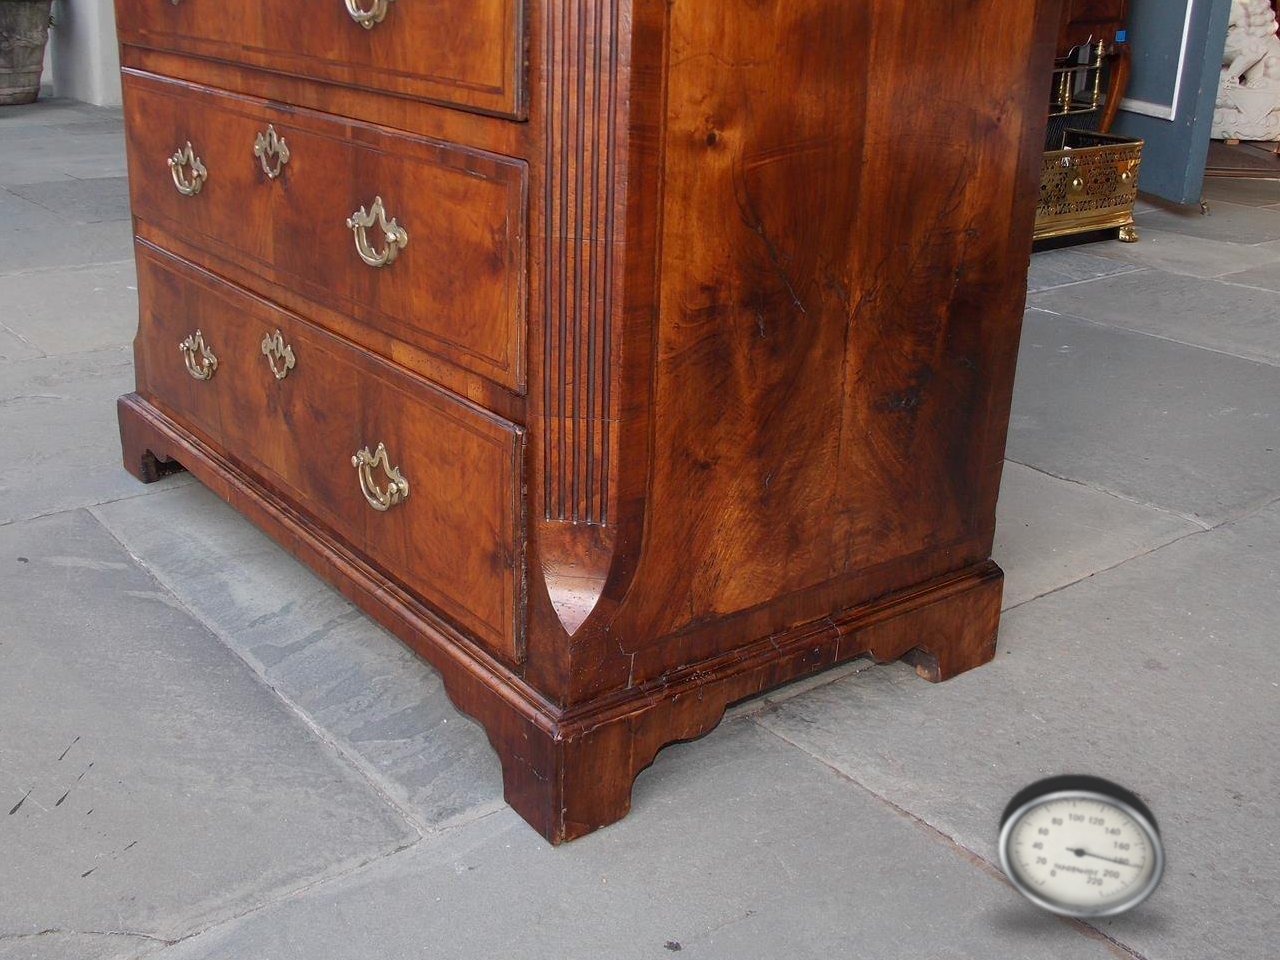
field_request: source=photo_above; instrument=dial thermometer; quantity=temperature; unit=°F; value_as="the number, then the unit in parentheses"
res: 180 (°F)
